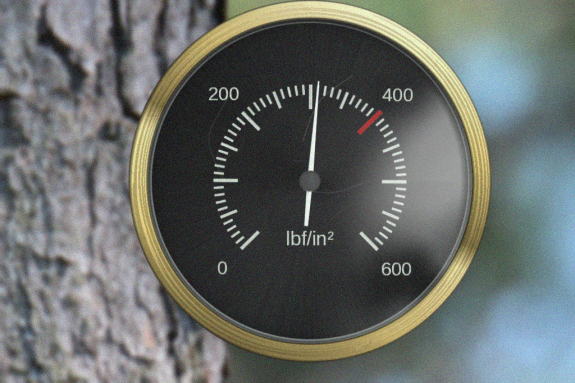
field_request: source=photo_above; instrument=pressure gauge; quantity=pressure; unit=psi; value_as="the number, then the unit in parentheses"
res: 310 (psi)
